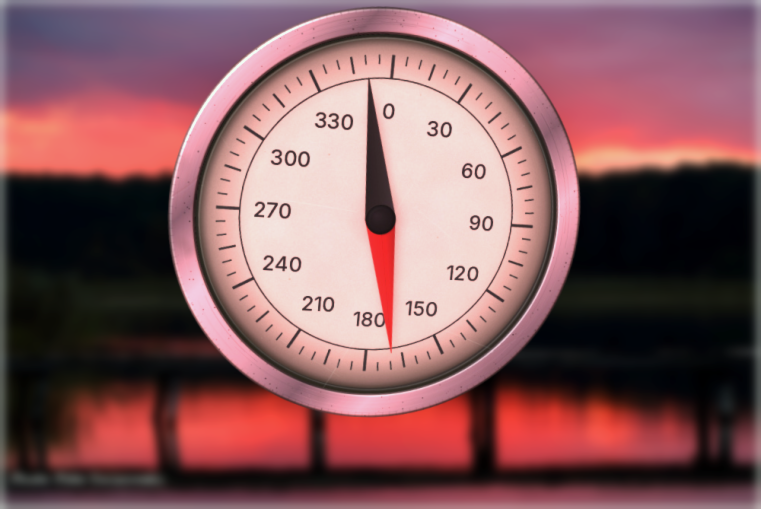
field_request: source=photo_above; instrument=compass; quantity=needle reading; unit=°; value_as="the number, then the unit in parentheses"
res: 170 (°)
